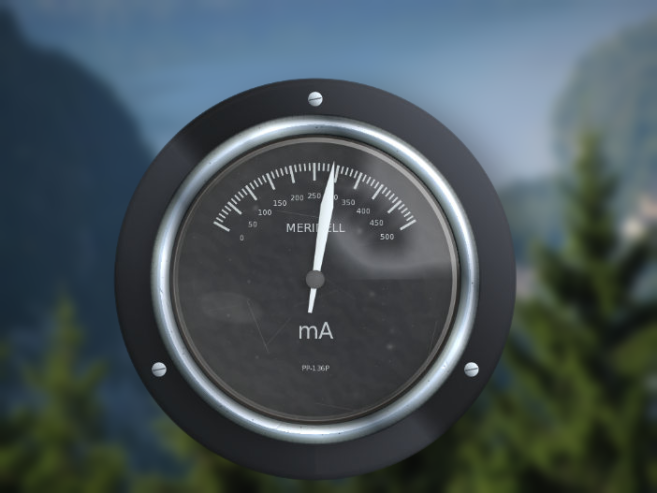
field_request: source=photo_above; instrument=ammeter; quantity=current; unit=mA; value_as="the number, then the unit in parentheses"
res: 290 (mA)
